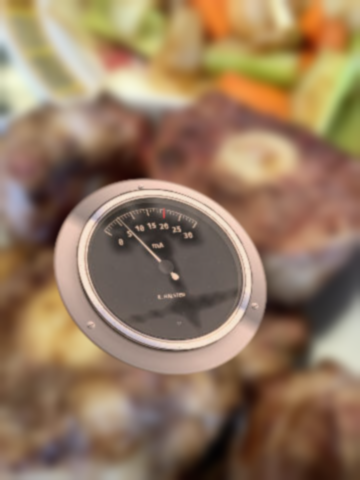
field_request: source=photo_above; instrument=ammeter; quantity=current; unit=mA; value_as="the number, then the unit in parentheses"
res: 5 (mA)
